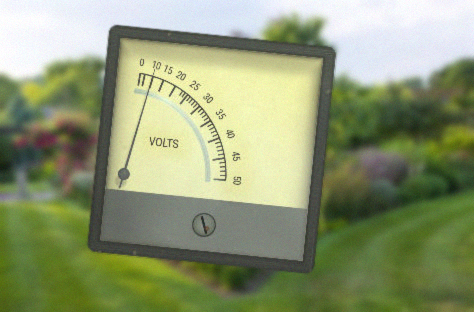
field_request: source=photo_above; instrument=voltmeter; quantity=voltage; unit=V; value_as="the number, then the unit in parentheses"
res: 10 (V)
